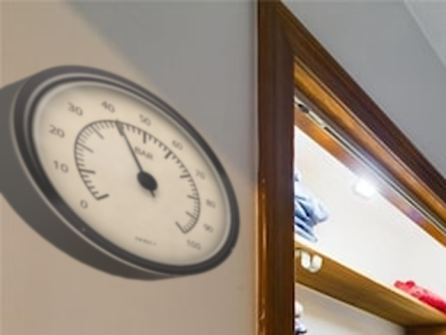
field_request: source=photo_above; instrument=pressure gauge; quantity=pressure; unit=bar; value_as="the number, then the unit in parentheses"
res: 40 (bar)
